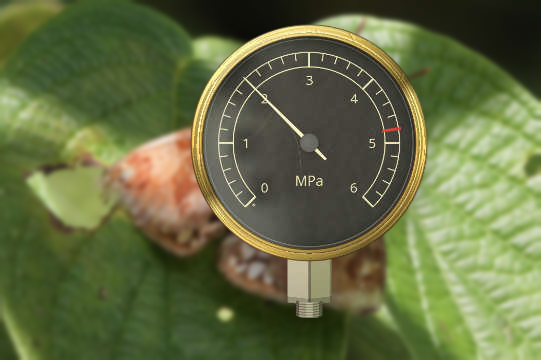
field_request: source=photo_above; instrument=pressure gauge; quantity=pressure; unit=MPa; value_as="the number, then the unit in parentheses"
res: 2 (MPa)
